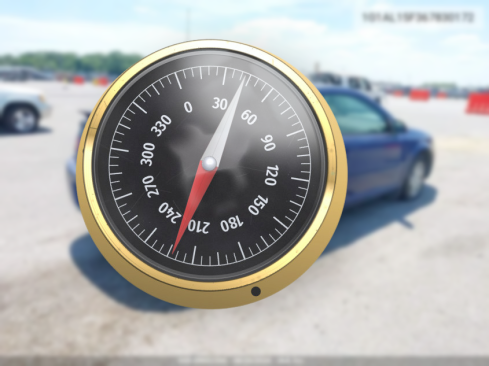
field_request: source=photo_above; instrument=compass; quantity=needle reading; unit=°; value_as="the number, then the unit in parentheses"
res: 222.5 (°)
